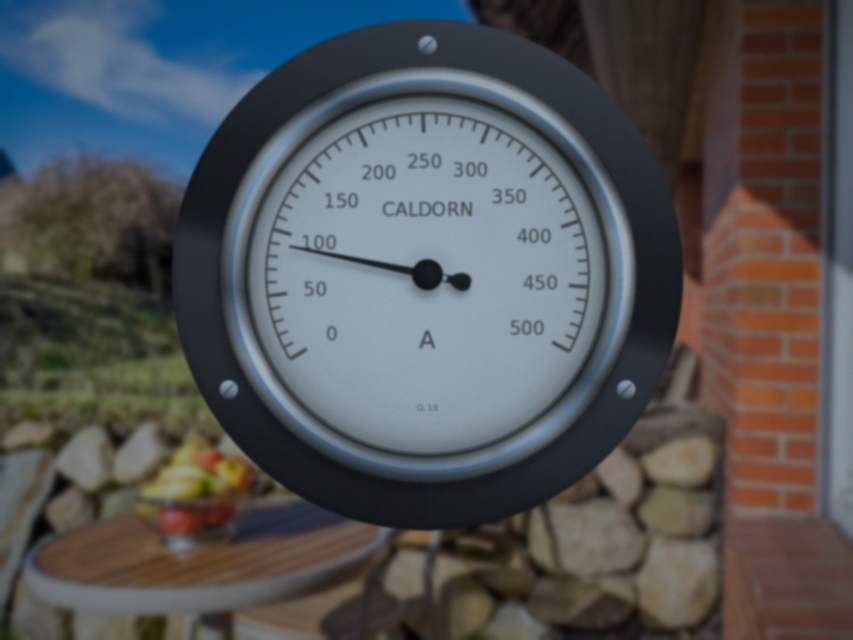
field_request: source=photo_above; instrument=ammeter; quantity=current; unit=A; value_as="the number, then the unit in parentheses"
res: 90 (A)
